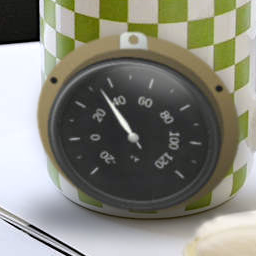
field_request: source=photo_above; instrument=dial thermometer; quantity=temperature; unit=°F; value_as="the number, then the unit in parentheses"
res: 35 (°F)
